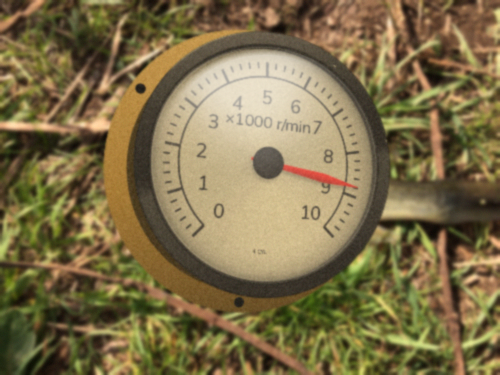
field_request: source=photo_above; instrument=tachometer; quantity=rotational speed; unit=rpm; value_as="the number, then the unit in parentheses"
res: 8800 (rpm)
